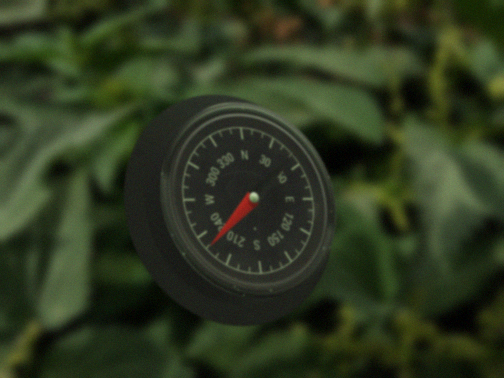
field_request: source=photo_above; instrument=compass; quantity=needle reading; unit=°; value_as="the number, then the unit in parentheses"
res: 230 (°)
